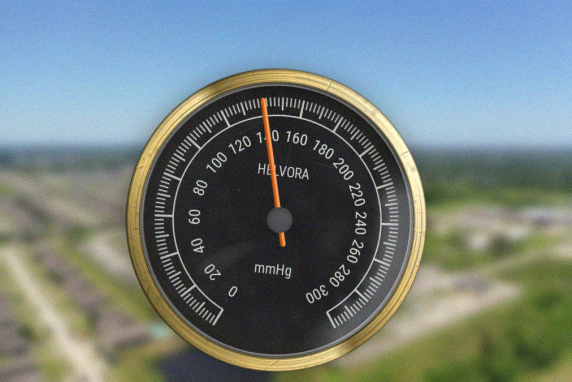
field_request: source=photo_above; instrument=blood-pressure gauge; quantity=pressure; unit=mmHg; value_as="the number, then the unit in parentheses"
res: 140 (mmHg)
